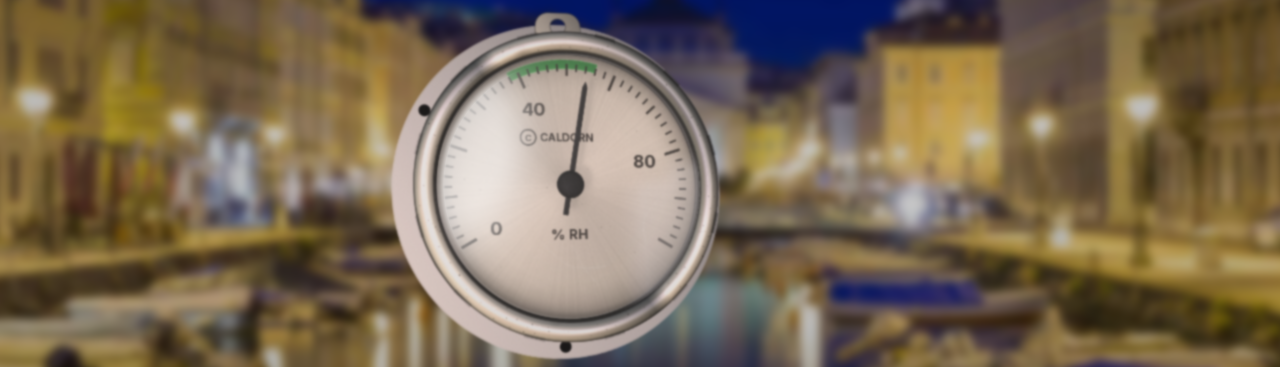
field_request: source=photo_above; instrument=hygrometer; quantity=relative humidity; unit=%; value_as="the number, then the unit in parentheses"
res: 54 (%)
